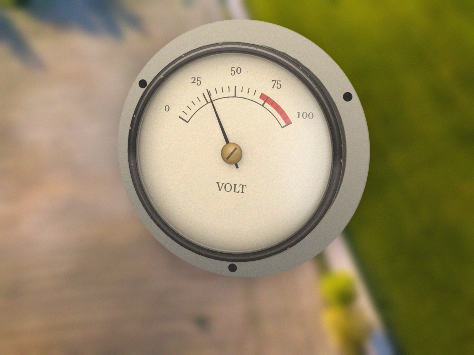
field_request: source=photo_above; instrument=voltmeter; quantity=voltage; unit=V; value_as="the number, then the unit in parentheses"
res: 30 (V)
